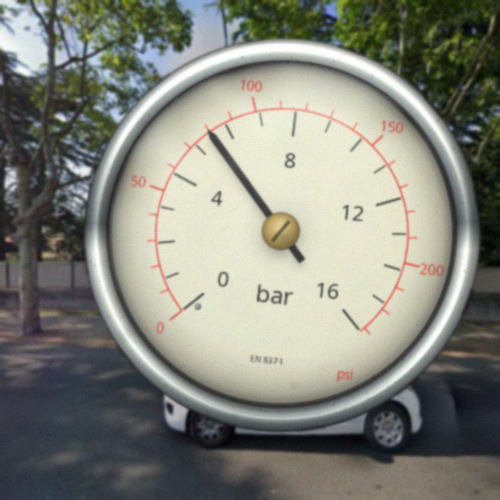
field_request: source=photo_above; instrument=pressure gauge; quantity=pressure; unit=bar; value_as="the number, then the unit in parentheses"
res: 5.5 (bar)
